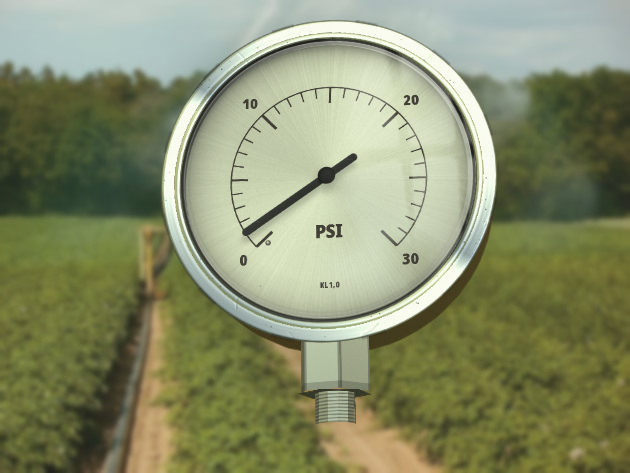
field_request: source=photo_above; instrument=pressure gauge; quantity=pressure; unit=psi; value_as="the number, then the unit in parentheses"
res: 1 (psi)
